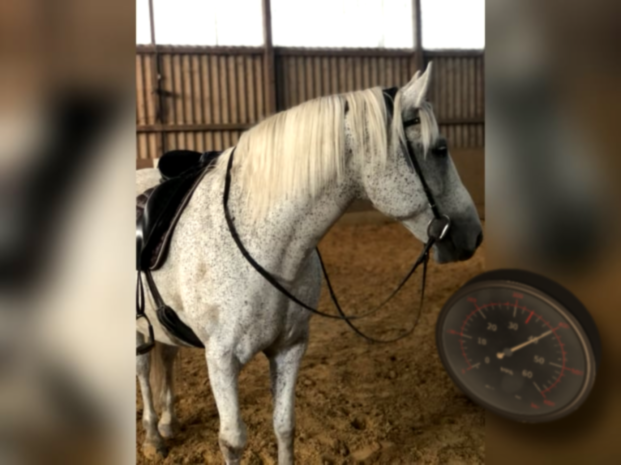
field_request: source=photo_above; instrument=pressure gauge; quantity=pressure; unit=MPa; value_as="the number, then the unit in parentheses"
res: 40 (MPa)
